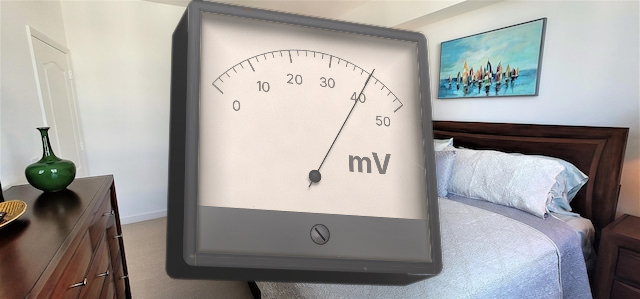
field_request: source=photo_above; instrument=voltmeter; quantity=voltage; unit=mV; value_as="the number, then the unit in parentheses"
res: 40 (mV)
